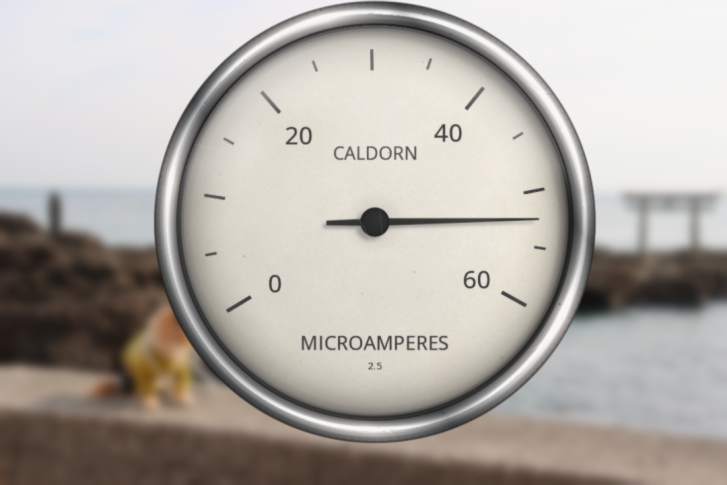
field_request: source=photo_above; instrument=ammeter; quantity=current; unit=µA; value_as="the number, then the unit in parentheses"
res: 52.5 (µA)
